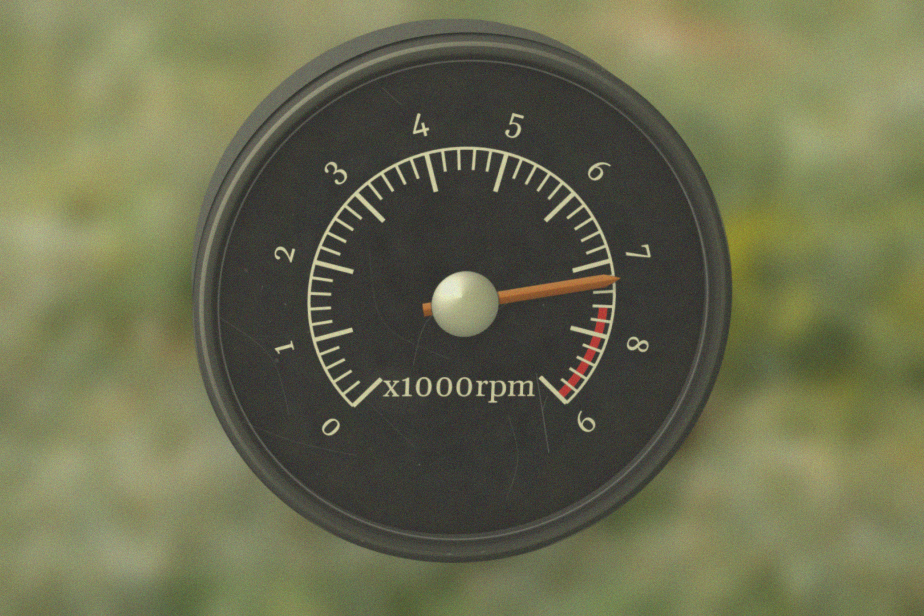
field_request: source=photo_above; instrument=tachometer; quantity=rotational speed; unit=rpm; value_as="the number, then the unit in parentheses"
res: 7200 (rpm)
